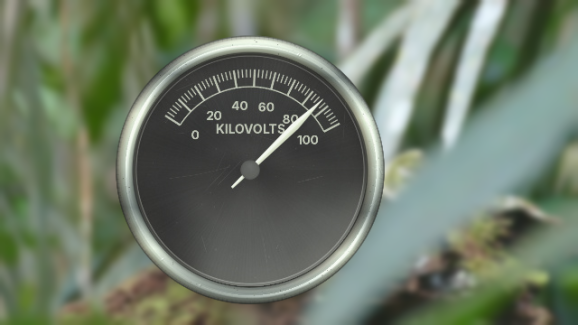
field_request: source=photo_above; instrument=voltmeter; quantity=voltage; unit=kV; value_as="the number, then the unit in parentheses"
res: 86 (kV)
